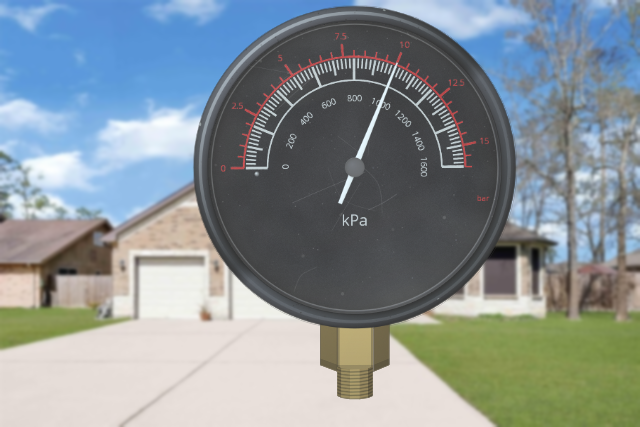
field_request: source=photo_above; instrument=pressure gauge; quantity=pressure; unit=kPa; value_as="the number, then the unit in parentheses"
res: 1000 (kPa)
